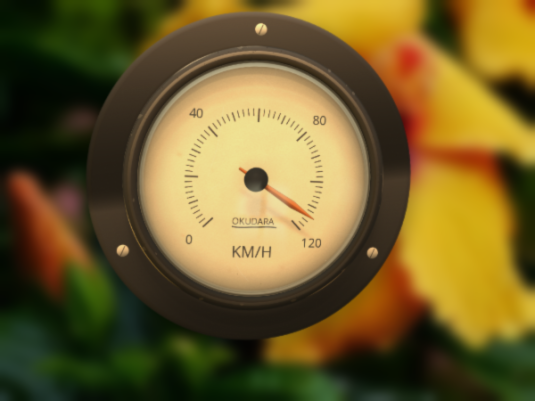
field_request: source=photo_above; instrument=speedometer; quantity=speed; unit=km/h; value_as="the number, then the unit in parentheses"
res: 114 (km/h)
